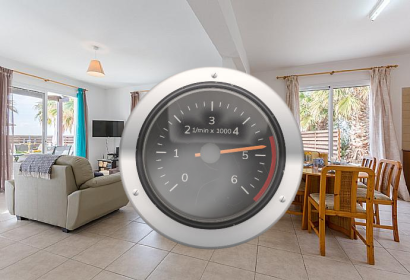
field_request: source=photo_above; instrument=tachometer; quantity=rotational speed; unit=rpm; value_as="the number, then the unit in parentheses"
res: 4800 (rpm)
